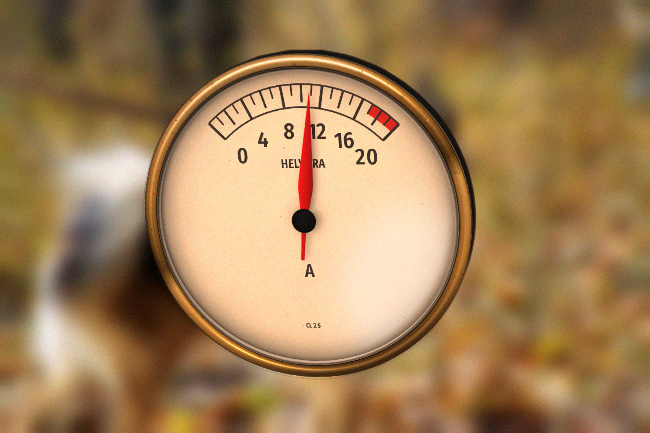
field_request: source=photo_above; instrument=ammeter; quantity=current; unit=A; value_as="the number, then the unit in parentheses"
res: 11 (A)
